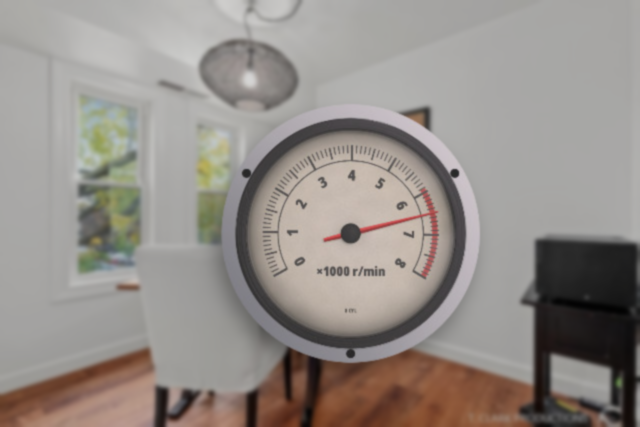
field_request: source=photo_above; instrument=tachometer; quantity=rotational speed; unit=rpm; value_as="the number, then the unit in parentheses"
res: 6500 (rpm)
